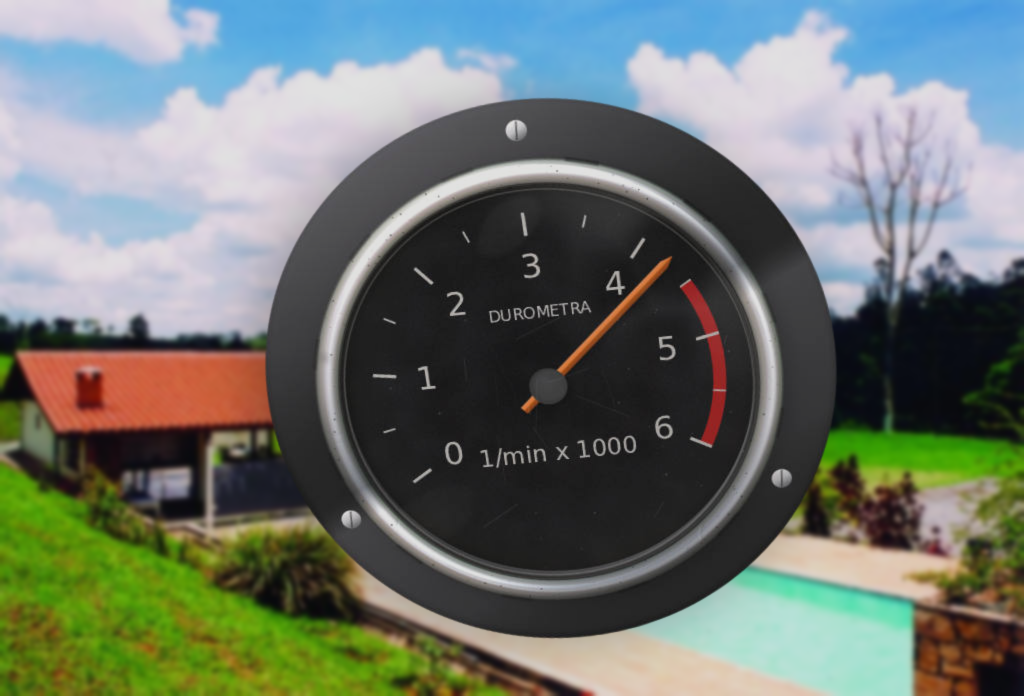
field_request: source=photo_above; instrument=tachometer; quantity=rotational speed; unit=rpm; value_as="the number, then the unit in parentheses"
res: 4250 (rpm)
